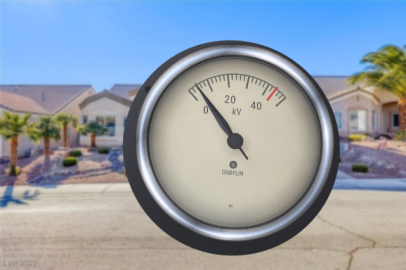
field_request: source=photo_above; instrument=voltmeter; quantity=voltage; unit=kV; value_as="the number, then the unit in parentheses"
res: 4 (kV)
